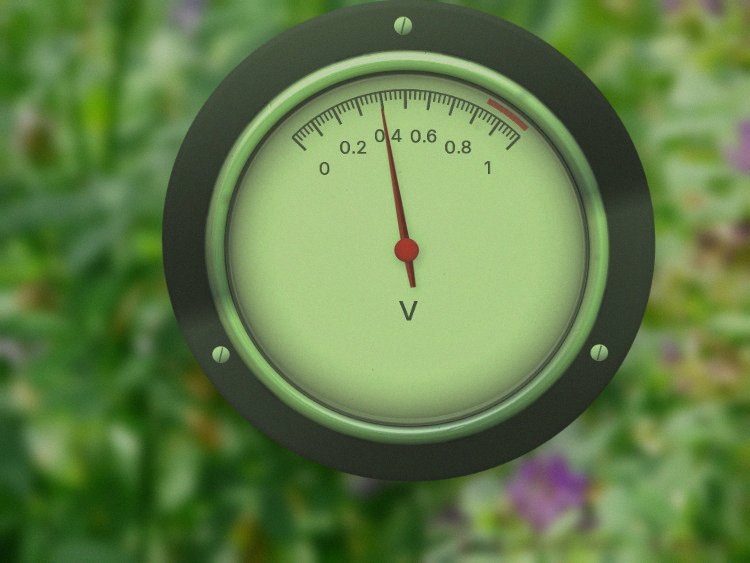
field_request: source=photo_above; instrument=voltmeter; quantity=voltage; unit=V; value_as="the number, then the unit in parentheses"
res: 0.4 (V)
